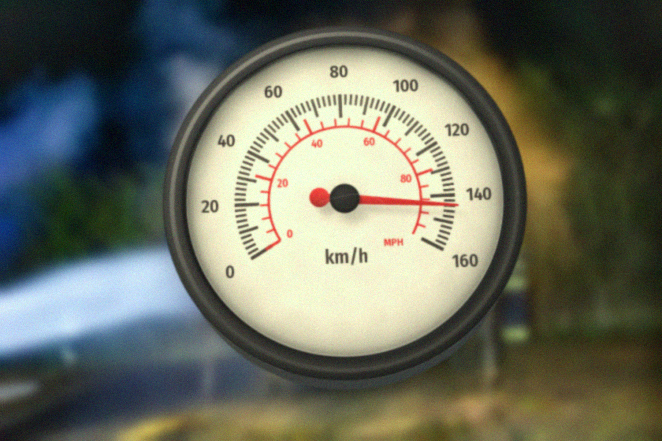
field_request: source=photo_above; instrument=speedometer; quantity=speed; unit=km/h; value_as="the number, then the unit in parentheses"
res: 144 (km/h)
